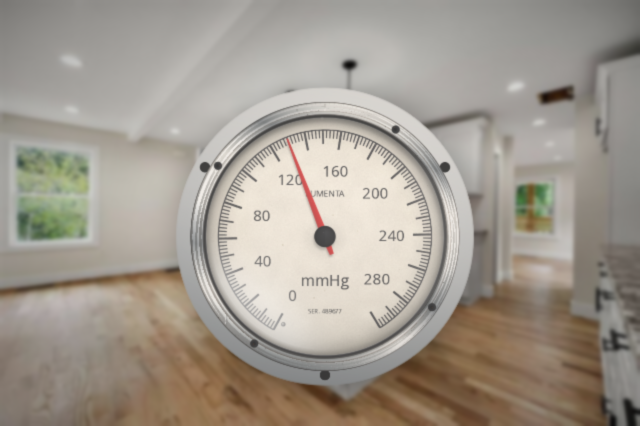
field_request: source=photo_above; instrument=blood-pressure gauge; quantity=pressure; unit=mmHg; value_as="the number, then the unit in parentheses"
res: 130 (mmHg)
